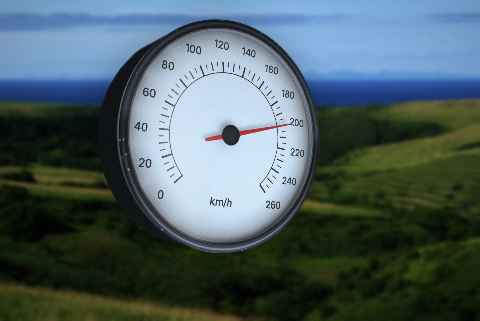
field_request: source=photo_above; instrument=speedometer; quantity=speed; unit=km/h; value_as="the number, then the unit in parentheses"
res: 200 (km/h)
